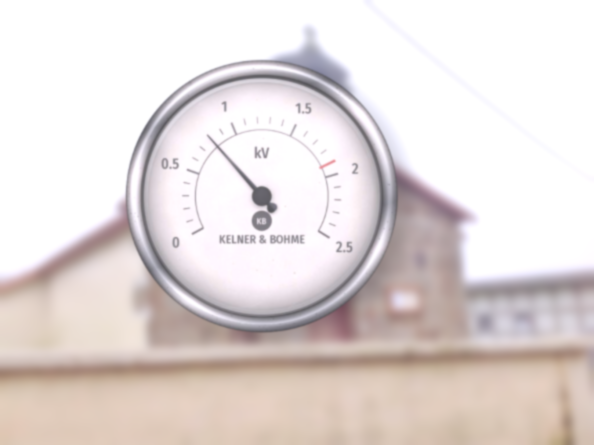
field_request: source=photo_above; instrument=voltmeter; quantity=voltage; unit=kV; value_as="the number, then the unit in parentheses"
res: 0.8 (kV)
